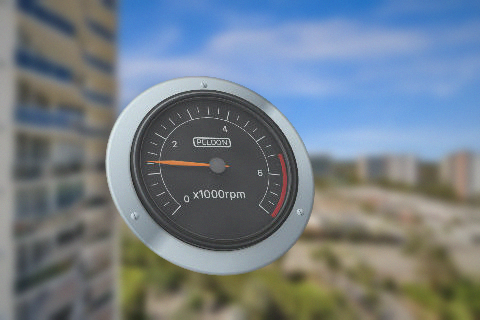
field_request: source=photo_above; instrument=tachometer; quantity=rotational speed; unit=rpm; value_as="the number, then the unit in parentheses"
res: 1250 (rpm)
